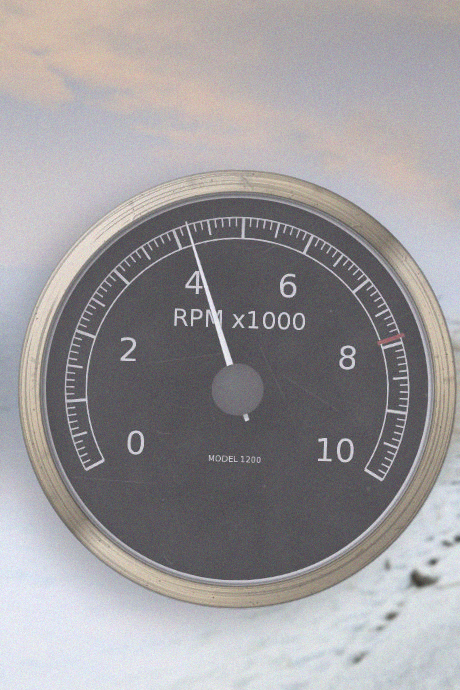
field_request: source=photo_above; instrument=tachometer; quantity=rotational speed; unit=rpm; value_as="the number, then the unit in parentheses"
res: 4200 (rpm)
